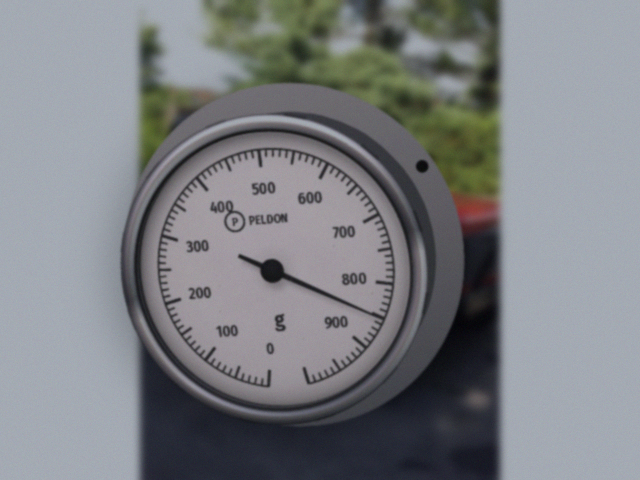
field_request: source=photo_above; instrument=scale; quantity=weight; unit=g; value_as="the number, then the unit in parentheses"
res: 850 (g)
